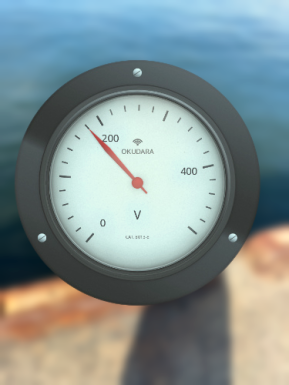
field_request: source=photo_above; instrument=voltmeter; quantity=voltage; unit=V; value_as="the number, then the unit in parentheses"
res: 180 (V)
